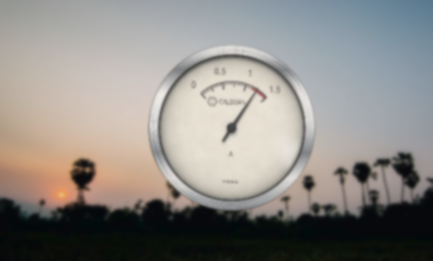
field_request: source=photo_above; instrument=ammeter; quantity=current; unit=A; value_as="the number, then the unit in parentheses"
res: 1.25 (A)
